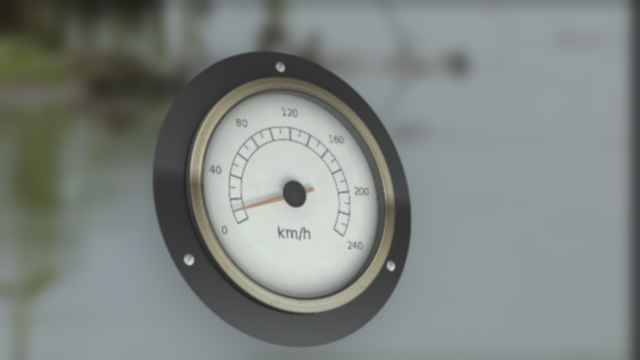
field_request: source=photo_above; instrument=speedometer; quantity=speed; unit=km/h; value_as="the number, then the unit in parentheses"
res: 10 (km/h)
